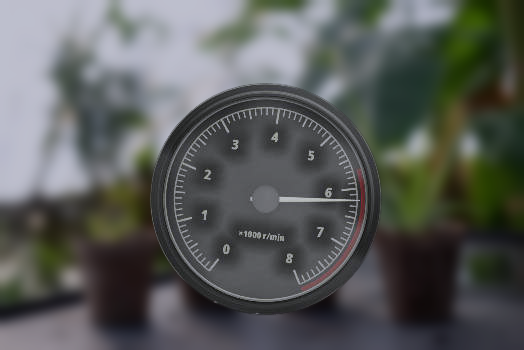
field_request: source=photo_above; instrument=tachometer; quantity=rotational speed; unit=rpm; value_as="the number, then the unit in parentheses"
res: 6200 (rpm)
